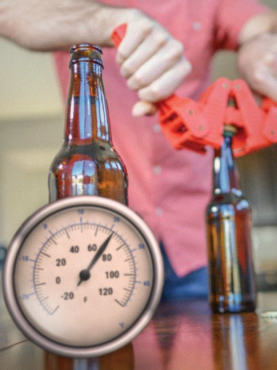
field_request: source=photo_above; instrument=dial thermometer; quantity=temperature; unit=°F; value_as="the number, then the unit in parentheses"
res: 70 (°F)
